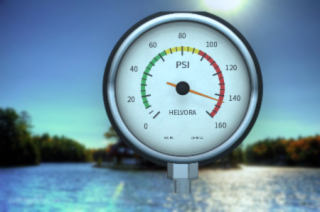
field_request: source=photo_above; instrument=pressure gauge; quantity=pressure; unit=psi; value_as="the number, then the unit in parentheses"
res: 145 (psi)
